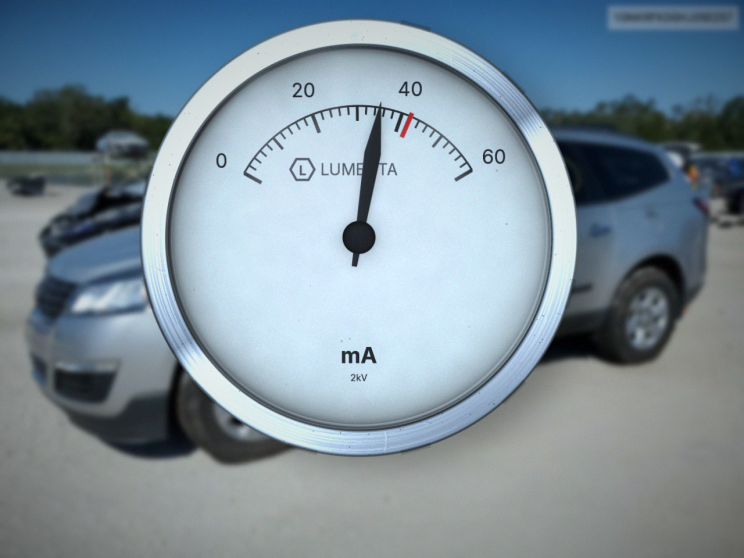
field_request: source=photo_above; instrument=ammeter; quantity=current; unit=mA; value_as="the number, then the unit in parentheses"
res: 35 (mA)
